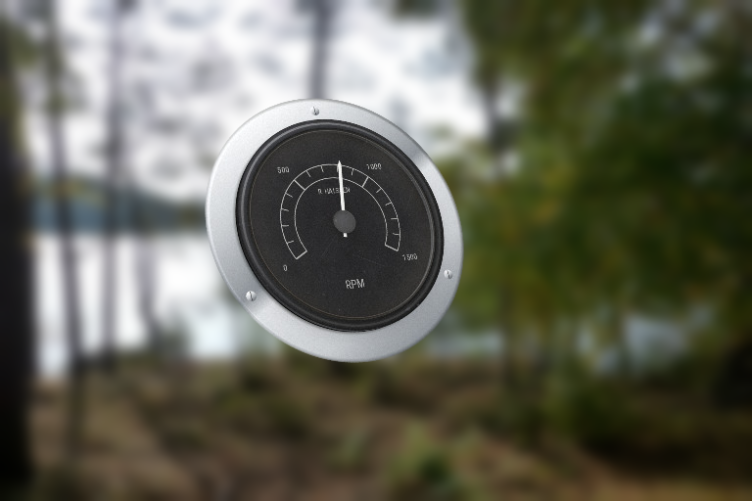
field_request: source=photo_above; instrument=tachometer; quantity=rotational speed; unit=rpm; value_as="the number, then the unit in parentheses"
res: 800 (rpm)
